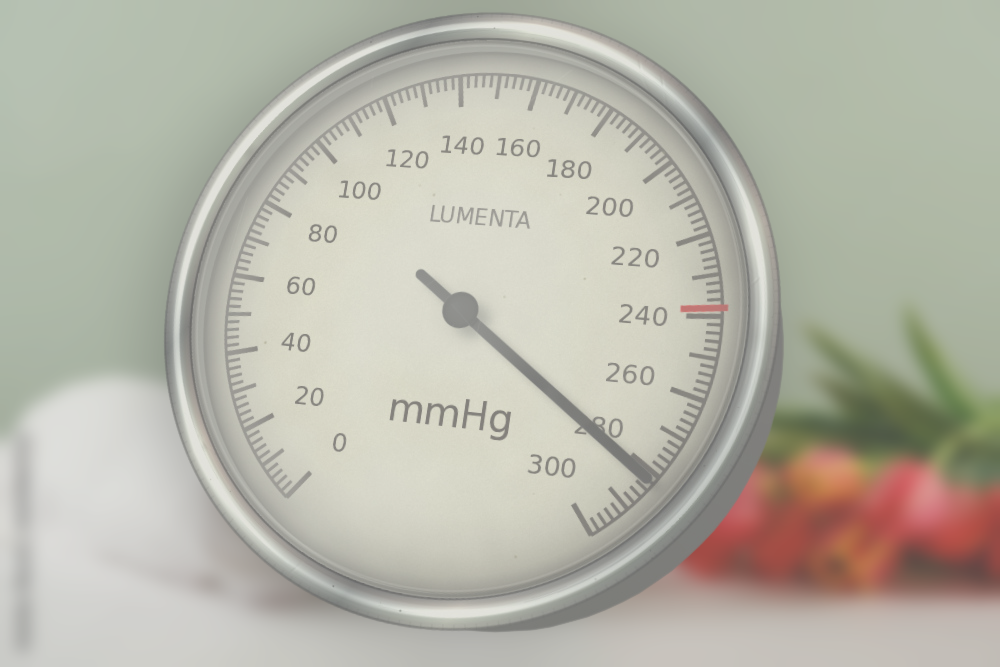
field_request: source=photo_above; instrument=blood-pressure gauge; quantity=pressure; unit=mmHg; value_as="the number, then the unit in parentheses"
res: 282 (mmHg)
